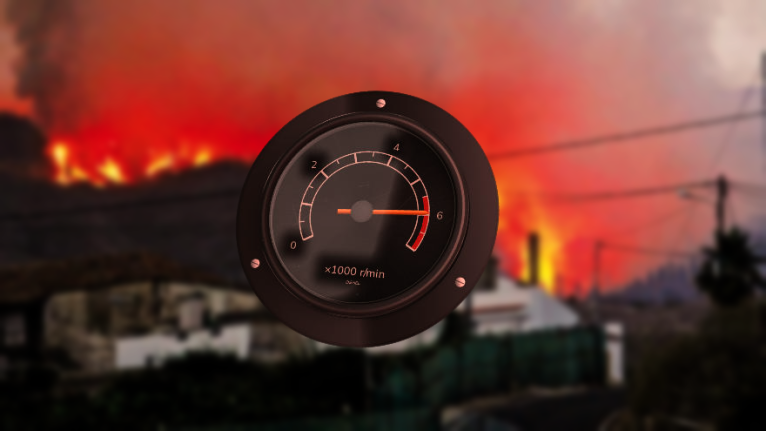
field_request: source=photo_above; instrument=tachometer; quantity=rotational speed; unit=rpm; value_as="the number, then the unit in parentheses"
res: 6000 (rpm)
